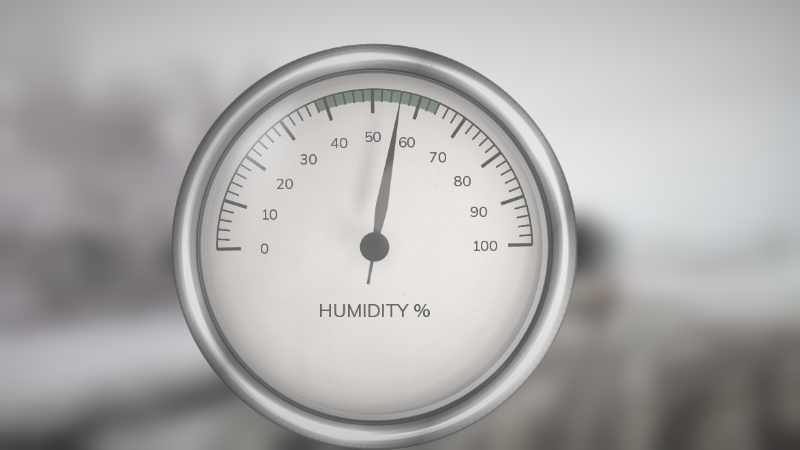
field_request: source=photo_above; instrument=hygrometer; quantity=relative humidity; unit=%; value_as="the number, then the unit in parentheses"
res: 56 (%)
